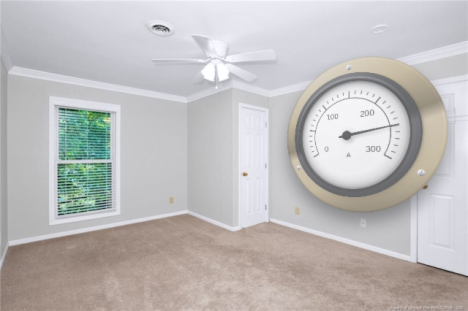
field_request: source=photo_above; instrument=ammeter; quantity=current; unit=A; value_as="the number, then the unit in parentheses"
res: 250 (A)
